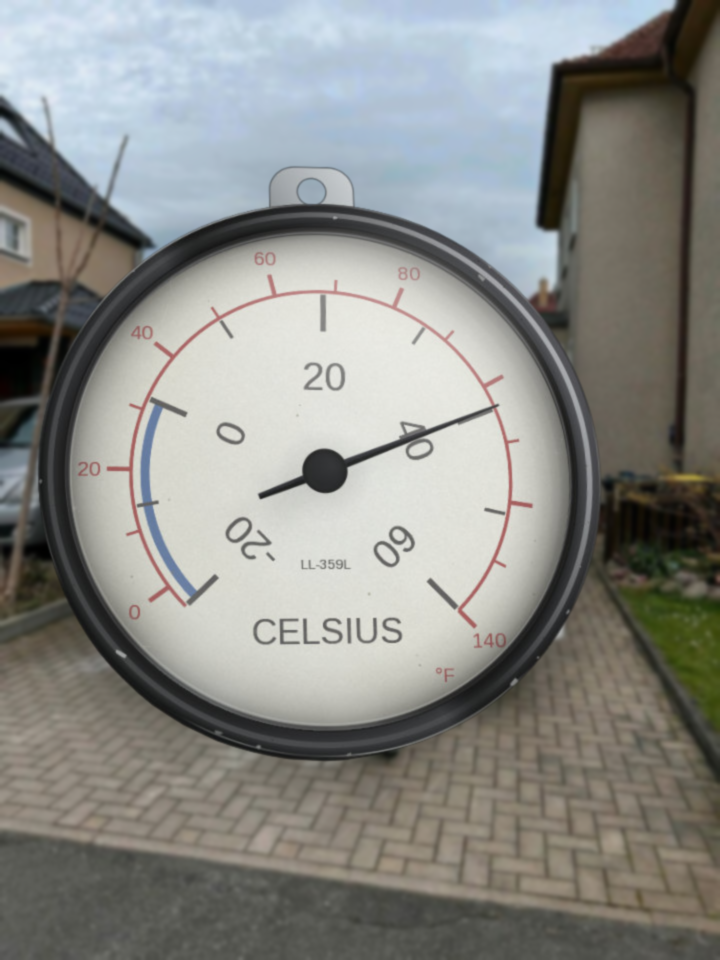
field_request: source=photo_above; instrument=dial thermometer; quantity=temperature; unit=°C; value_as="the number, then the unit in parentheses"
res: 40 (°C)
